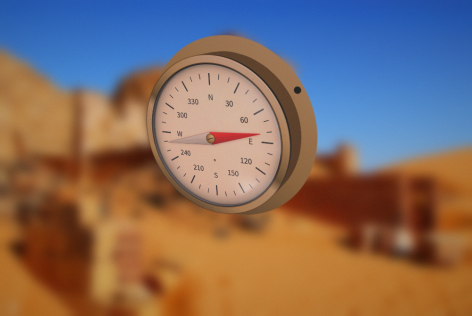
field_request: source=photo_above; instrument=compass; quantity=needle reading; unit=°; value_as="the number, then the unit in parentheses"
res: 80 (°)
